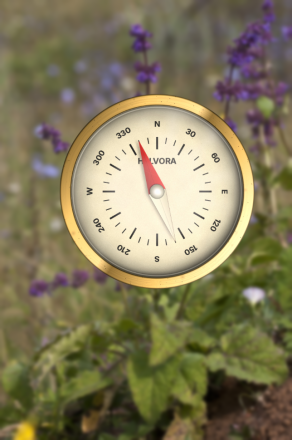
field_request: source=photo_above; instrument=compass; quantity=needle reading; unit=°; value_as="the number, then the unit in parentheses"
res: 340 (°)
